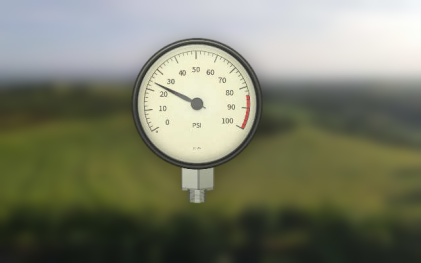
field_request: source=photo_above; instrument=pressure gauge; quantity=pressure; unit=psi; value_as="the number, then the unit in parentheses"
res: 24 (psi)
